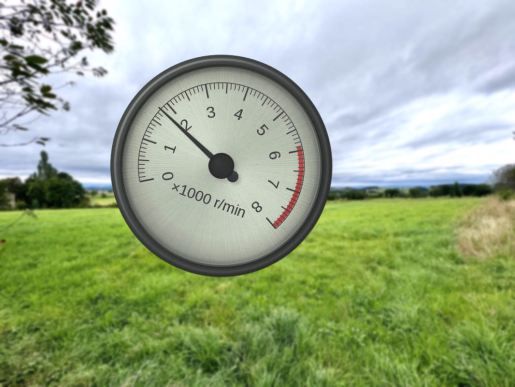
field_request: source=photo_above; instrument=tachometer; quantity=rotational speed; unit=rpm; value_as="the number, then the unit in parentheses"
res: 1800 (rpm)
